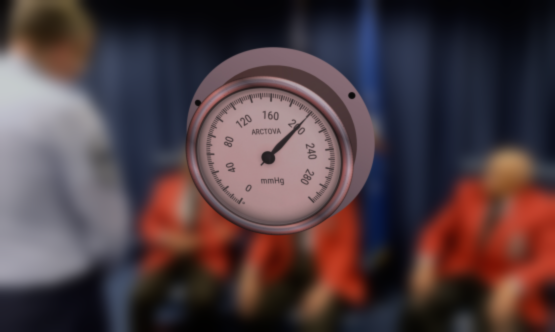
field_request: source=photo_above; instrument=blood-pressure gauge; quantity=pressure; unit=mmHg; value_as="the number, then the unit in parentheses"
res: 200 (mmHg)
